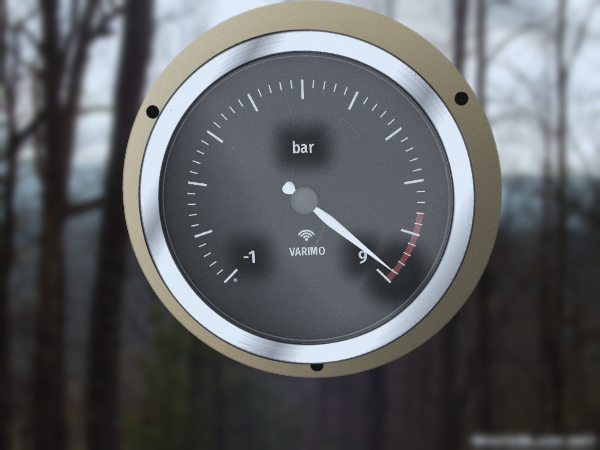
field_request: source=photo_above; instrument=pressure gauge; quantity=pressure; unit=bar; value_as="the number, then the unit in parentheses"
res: 8.8 (bar)
